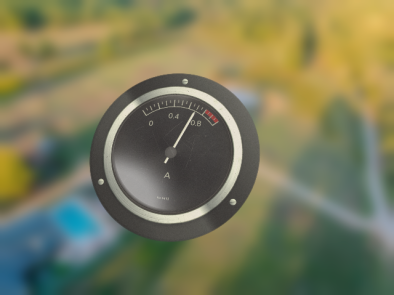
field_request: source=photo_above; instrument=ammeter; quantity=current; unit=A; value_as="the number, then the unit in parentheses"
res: 0.7 (A)
